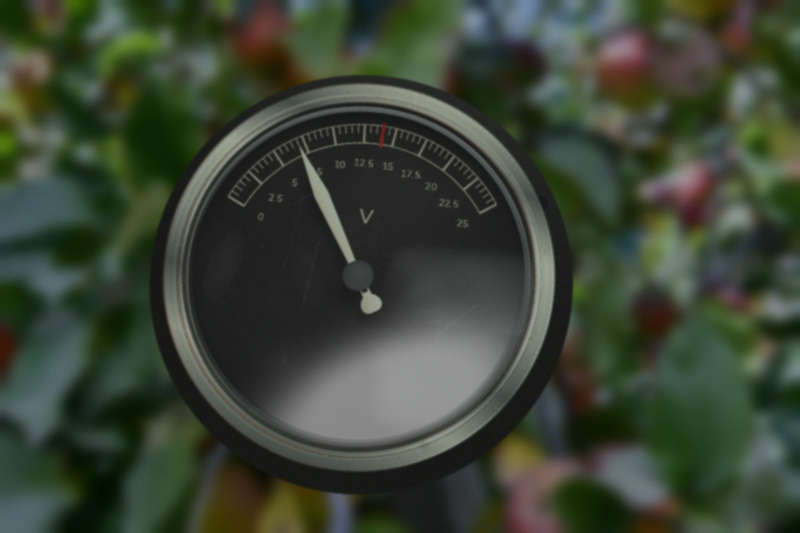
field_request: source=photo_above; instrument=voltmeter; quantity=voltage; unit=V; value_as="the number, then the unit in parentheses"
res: 7 (V)
